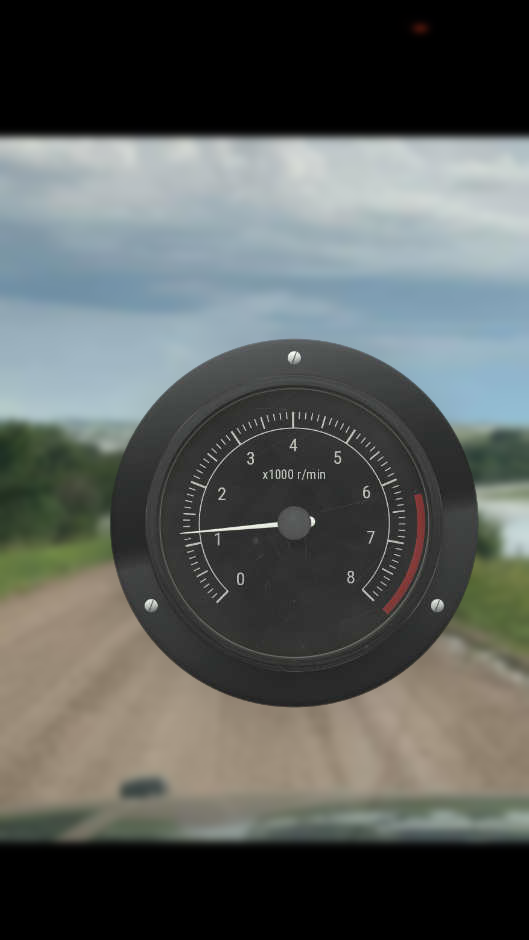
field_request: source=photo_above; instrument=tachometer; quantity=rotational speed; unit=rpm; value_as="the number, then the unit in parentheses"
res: 1200 (rpm)
